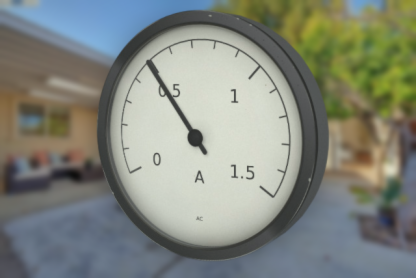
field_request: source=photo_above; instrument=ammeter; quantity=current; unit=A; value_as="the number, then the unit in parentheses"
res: 0.5 (A)
